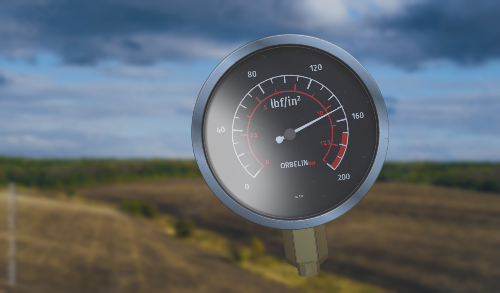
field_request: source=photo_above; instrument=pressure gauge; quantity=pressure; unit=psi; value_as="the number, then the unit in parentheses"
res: 150 (psi)
